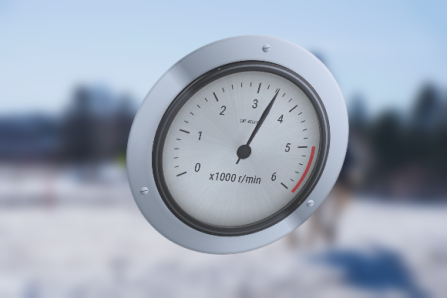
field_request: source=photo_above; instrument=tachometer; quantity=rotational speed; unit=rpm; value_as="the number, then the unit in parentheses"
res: 3400 (rpm)
